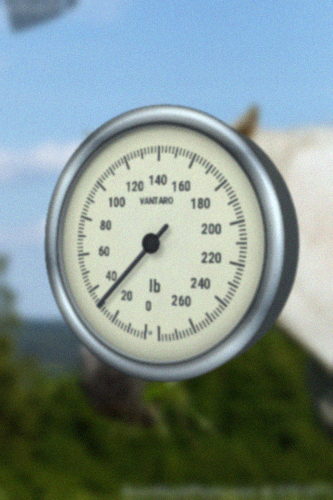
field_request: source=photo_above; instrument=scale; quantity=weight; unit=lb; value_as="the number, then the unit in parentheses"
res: 30 (lb)
